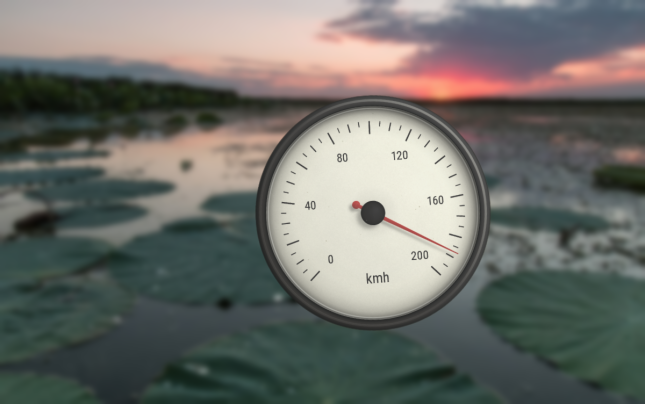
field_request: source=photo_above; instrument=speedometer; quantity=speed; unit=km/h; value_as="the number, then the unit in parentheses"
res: 187.5 (km/h)
